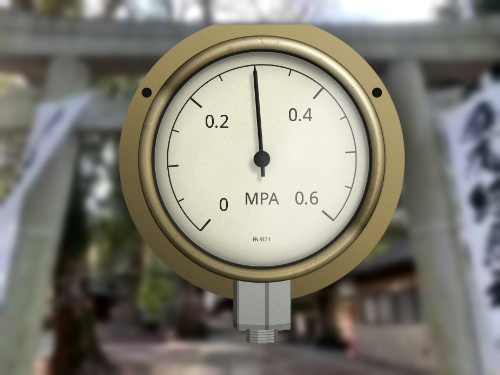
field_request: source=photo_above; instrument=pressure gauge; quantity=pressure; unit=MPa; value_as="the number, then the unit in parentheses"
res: 0.3 (MPa)
